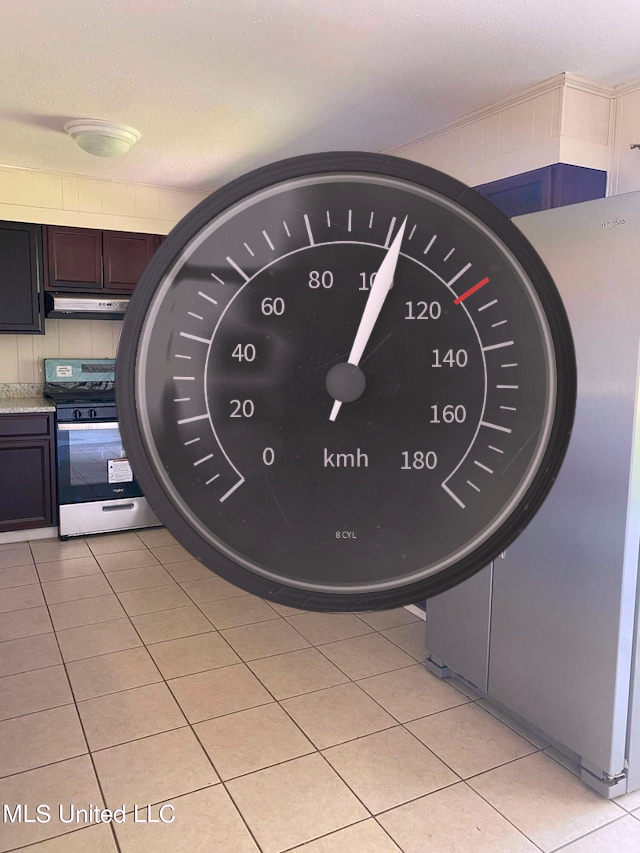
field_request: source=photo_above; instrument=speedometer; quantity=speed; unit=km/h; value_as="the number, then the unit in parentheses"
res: 102.5 (km/h)
